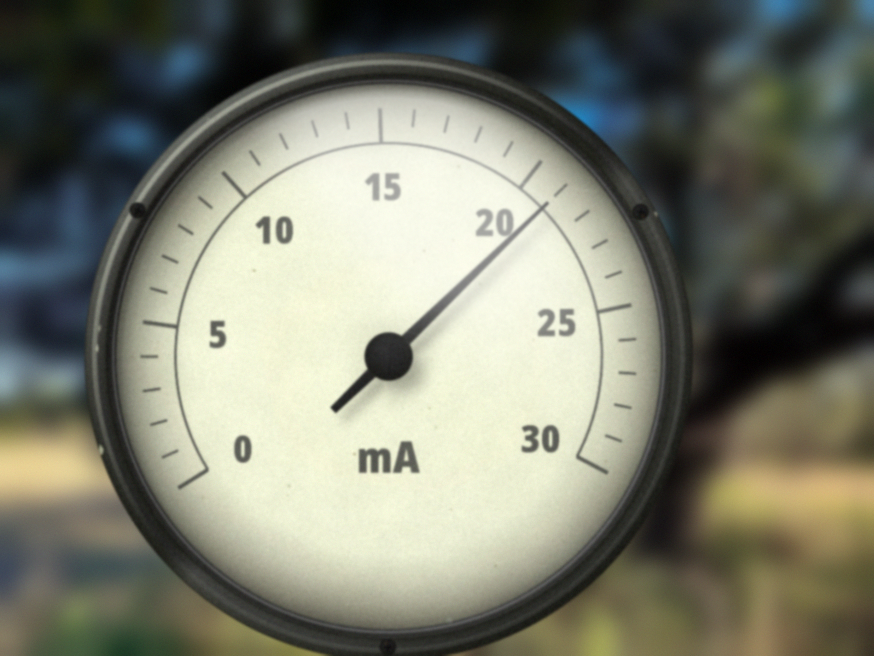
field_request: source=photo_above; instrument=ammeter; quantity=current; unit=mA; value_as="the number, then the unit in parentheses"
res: 21 (mA)
